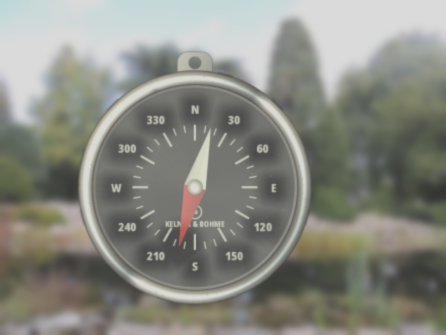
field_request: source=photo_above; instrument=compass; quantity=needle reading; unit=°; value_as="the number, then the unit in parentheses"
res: 195 (°)
